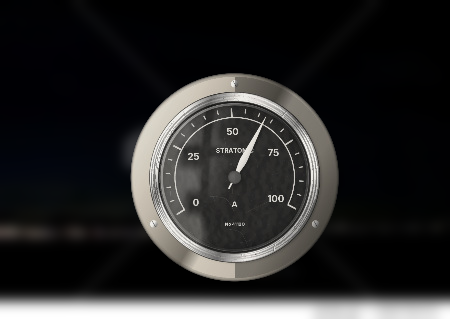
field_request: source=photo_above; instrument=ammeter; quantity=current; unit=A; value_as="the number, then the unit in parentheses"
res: 62.5 (A)
